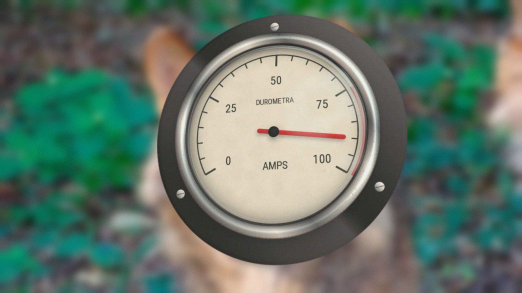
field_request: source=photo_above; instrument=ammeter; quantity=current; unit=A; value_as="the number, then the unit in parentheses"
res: 90 (A)
